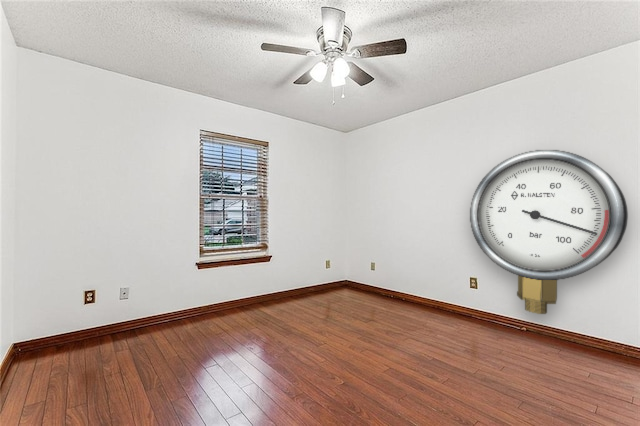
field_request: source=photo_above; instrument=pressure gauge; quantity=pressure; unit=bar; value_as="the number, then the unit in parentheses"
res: 90 (bar)
